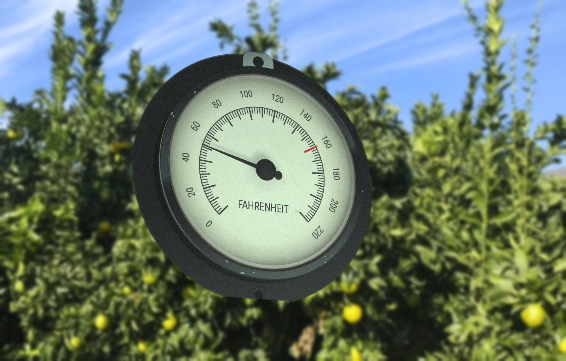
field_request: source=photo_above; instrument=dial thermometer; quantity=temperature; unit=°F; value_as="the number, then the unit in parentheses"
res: 50 (°F)
